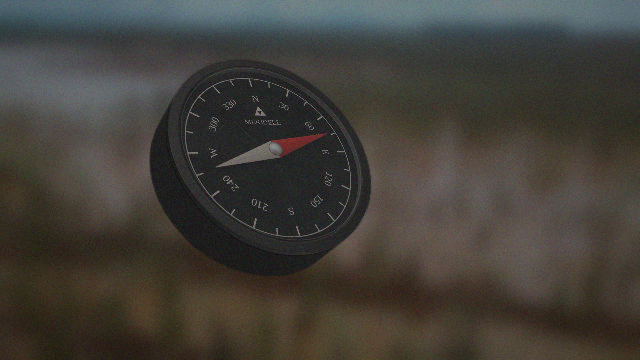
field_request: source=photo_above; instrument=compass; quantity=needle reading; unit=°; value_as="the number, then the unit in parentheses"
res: 75 (°)
